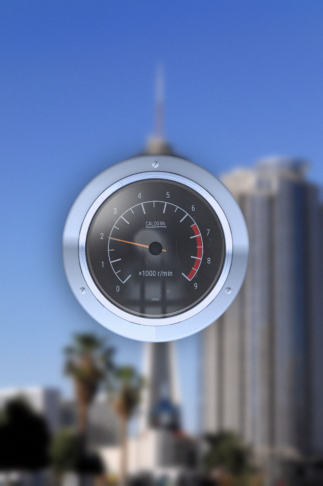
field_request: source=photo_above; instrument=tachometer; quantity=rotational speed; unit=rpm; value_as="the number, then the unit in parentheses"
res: 2000 (rpm)
